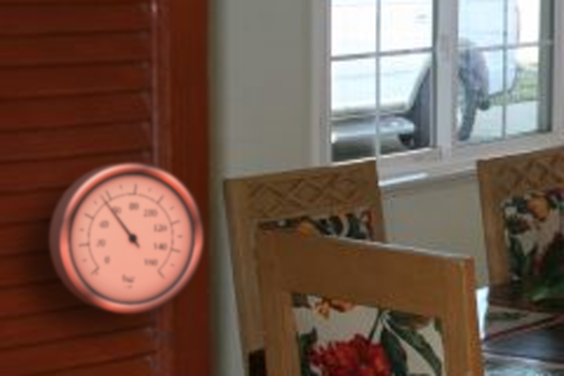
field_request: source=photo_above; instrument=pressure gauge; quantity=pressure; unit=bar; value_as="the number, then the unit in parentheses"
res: 55 (bar)
